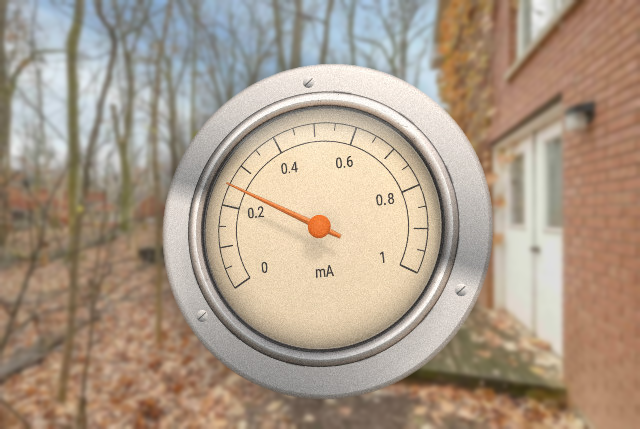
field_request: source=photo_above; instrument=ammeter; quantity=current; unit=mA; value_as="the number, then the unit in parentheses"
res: 0.25 (mA)
